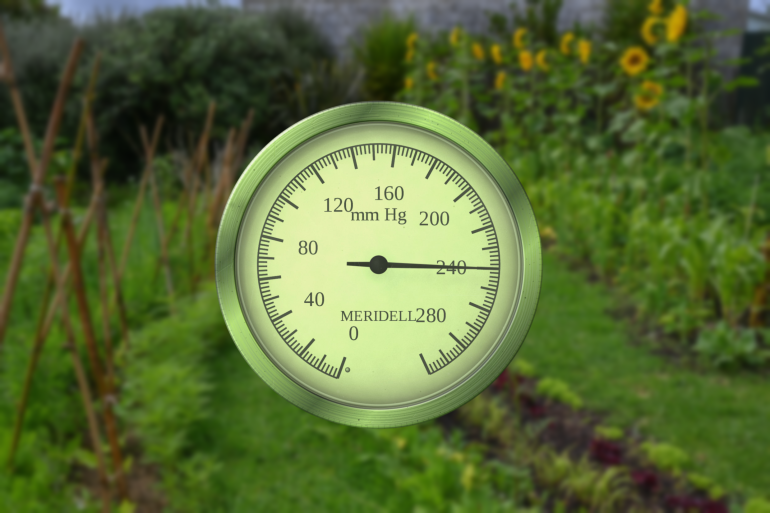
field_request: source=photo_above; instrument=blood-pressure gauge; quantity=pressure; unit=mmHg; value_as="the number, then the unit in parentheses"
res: 240 (mmHg)
